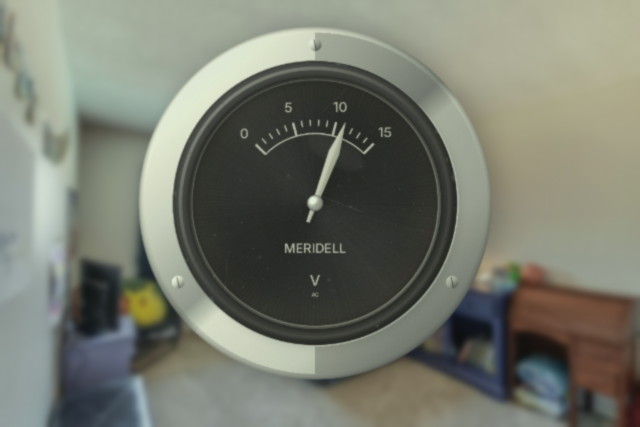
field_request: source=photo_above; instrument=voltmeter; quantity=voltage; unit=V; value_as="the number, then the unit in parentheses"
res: 11 (V)
